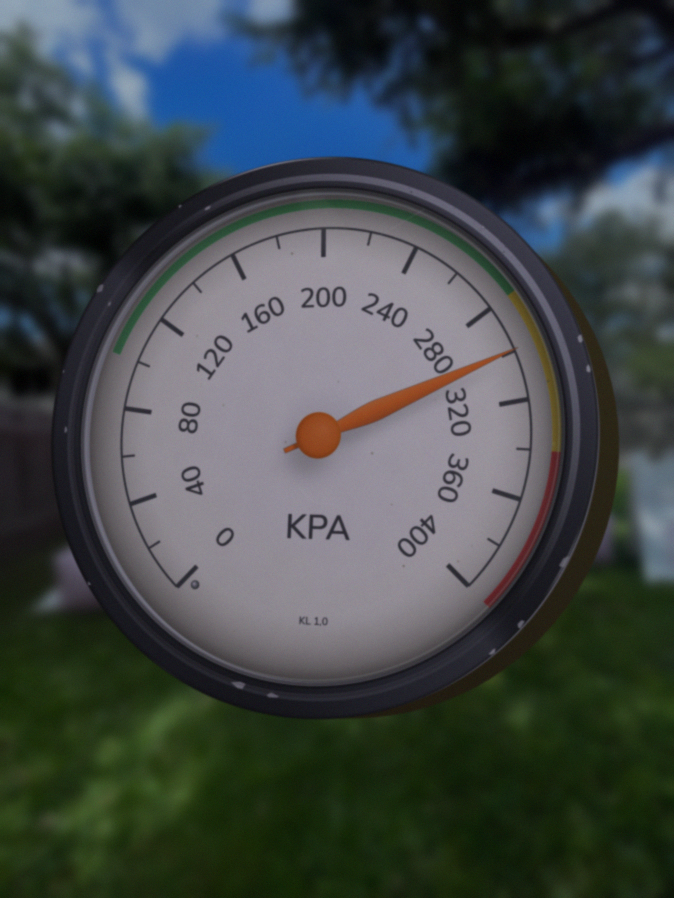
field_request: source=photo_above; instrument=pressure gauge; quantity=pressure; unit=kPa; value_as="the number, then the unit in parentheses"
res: 300 (kPa)
